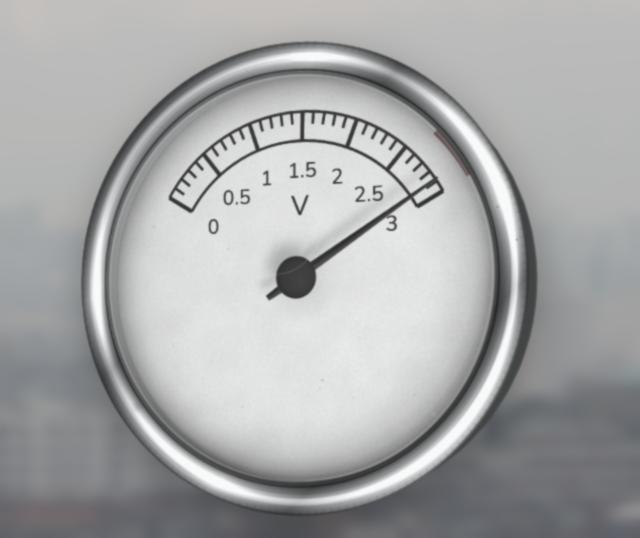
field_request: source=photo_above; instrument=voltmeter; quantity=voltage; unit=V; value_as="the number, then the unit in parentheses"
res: 2.9 (V)
